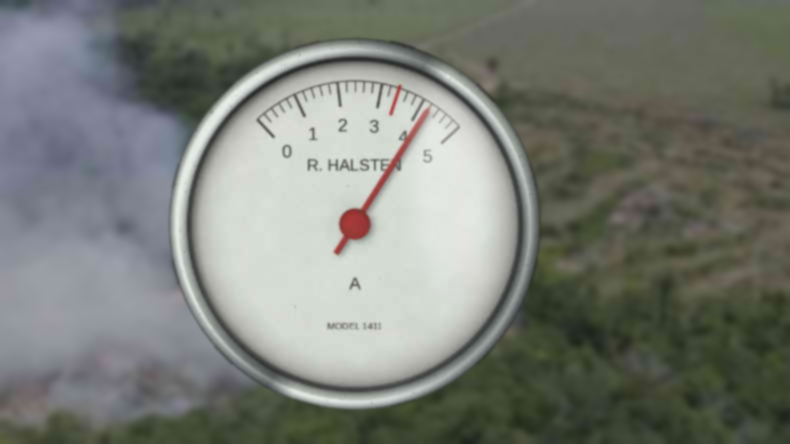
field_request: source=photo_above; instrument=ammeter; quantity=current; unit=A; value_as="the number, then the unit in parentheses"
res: 4.2 (A)
